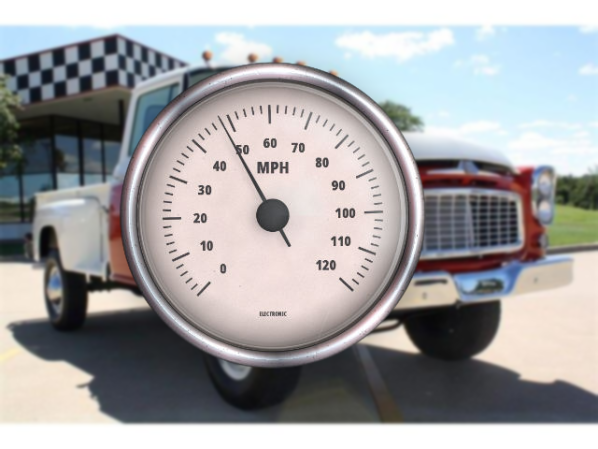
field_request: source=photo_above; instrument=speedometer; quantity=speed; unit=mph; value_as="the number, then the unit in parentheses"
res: 48 (mph)
